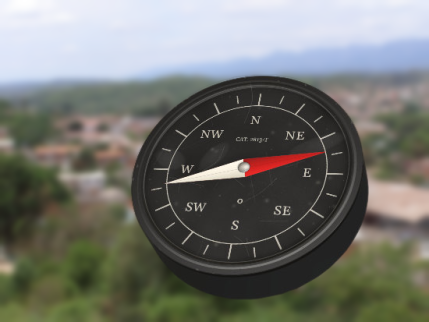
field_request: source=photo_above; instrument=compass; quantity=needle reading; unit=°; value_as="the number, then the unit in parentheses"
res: 75 (°)
